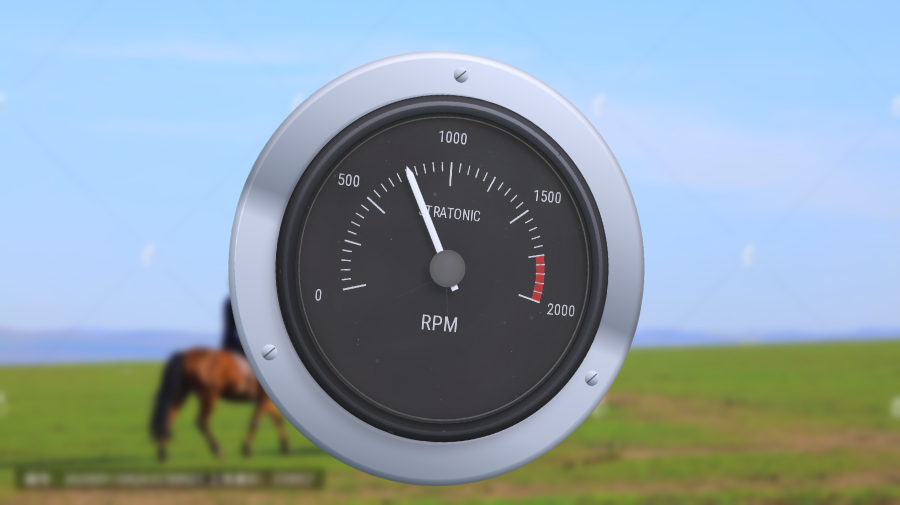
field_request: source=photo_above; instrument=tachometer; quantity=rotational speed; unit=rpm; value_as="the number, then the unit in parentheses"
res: 750 (rpm)
